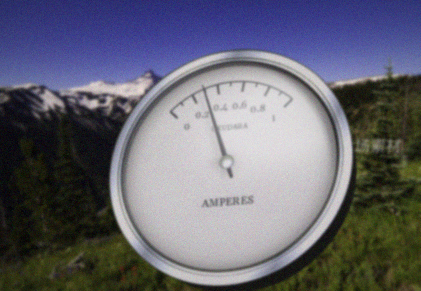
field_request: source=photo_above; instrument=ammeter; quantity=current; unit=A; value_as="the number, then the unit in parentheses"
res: 0.3 (A)
